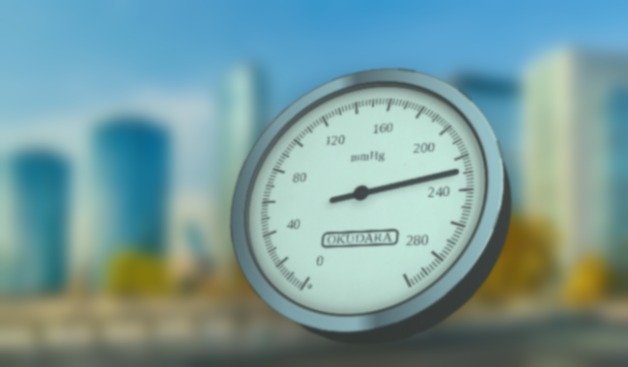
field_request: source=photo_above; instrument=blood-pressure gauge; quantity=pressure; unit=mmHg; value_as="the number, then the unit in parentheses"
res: 230 (mmHg)
